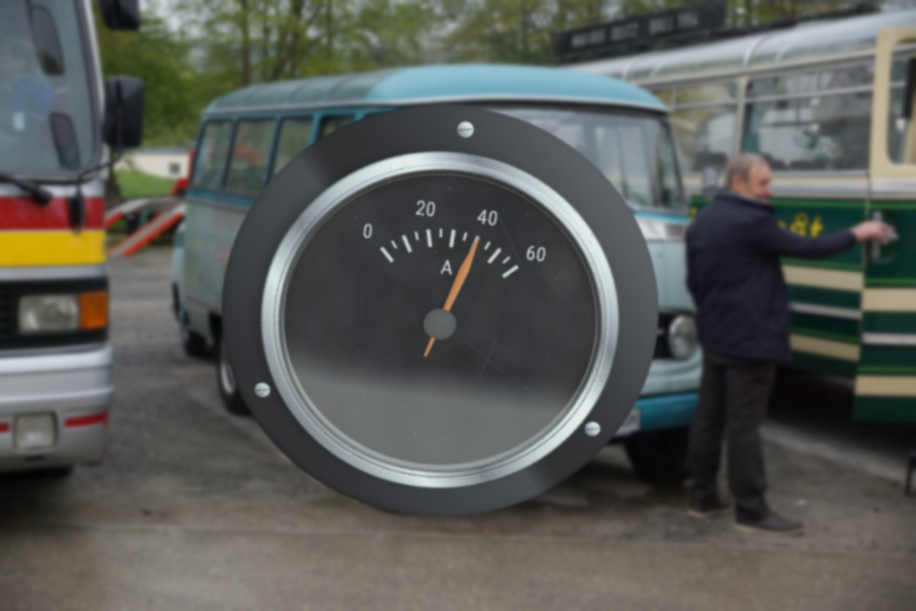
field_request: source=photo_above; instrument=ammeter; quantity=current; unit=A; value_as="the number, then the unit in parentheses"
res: 40 (A)
